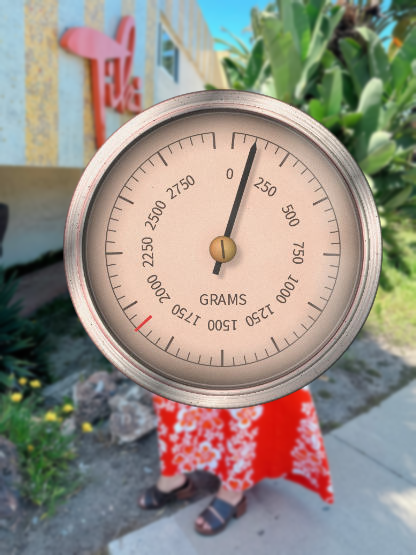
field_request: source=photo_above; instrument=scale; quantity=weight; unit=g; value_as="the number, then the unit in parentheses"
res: 100 (g)
